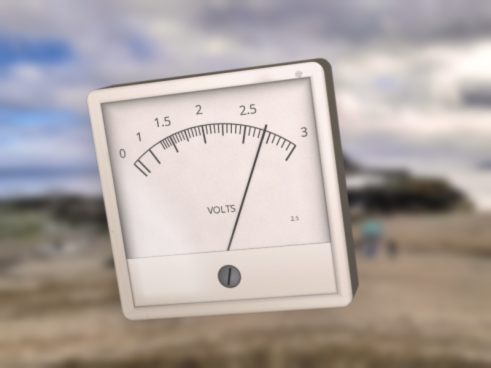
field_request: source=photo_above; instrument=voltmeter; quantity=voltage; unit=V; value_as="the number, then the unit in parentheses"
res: 2.7 (V)
